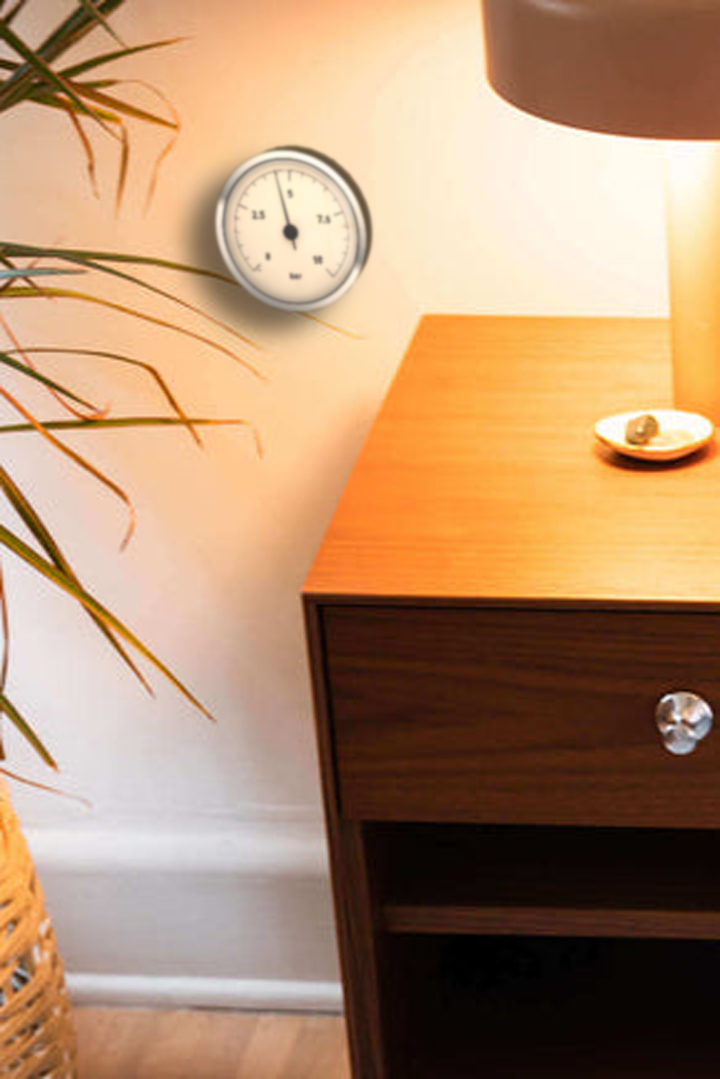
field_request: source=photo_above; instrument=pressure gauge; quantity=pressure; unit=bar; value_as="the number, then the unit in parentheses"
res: 4.5 (bar)
